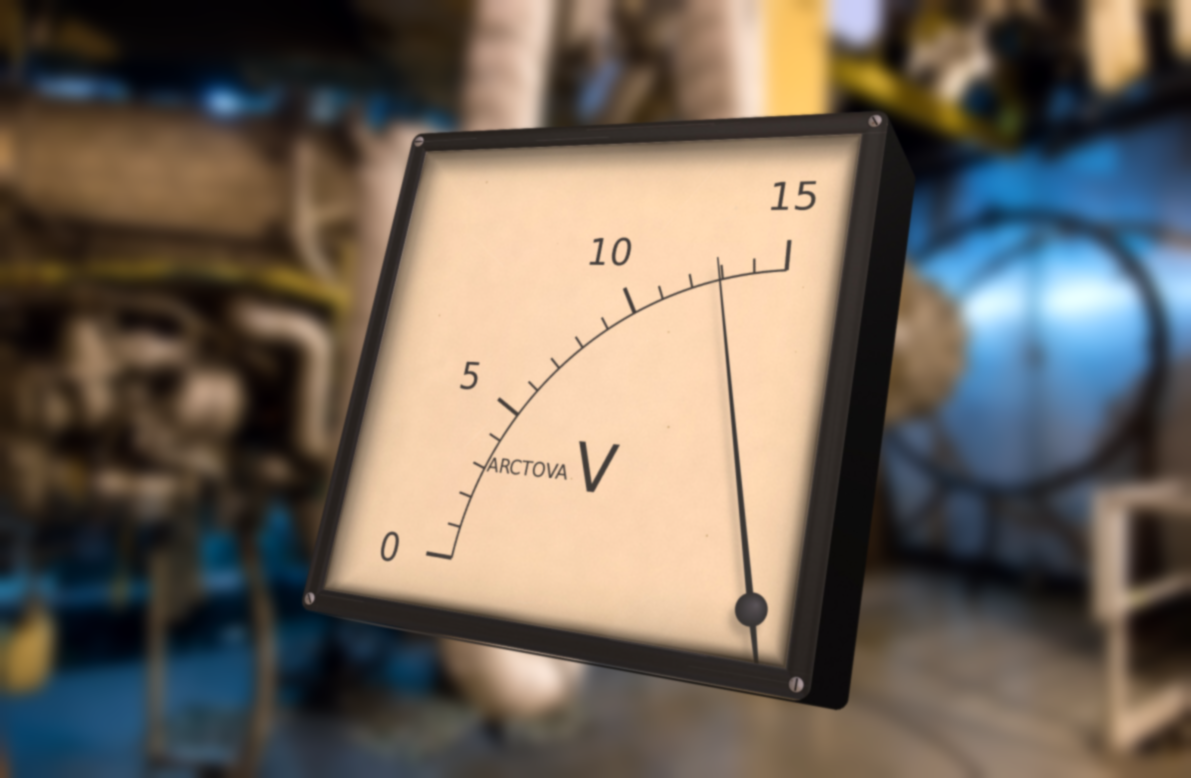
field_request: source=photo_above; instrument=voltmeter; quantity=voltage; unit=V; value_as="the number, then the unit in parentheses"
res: 13 (V)
